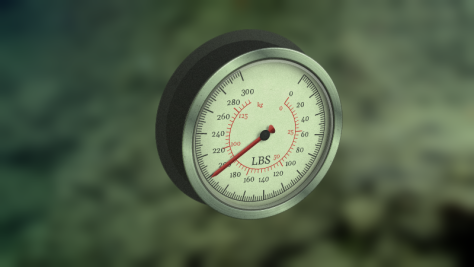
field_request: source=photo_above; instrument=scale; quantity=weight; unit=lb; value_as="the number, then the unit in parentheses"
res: 200 (lb)
